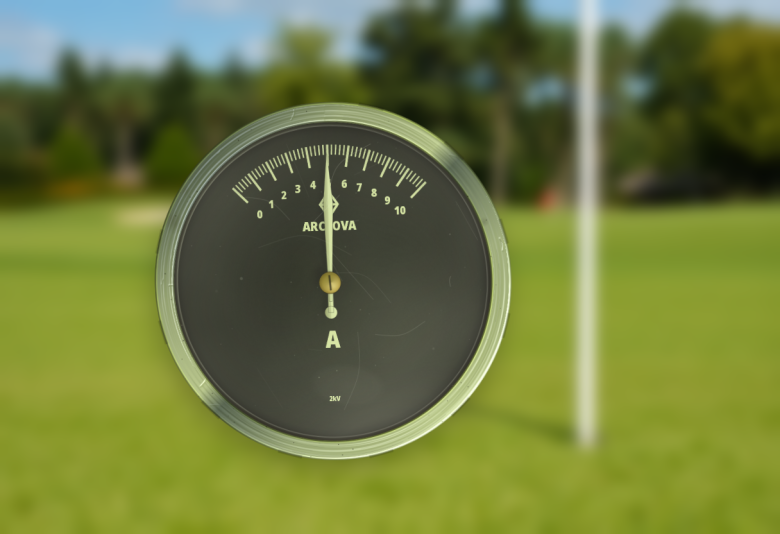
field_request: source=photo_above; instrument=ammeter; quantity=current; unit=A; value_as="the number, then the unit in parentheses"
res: 5 (A)
